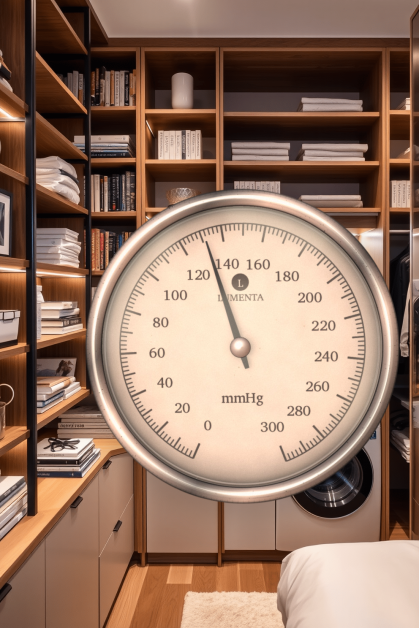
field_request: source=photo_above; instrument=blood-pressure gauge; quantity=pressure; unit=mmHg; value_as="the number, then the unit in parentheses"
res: 132 (mmHg)
